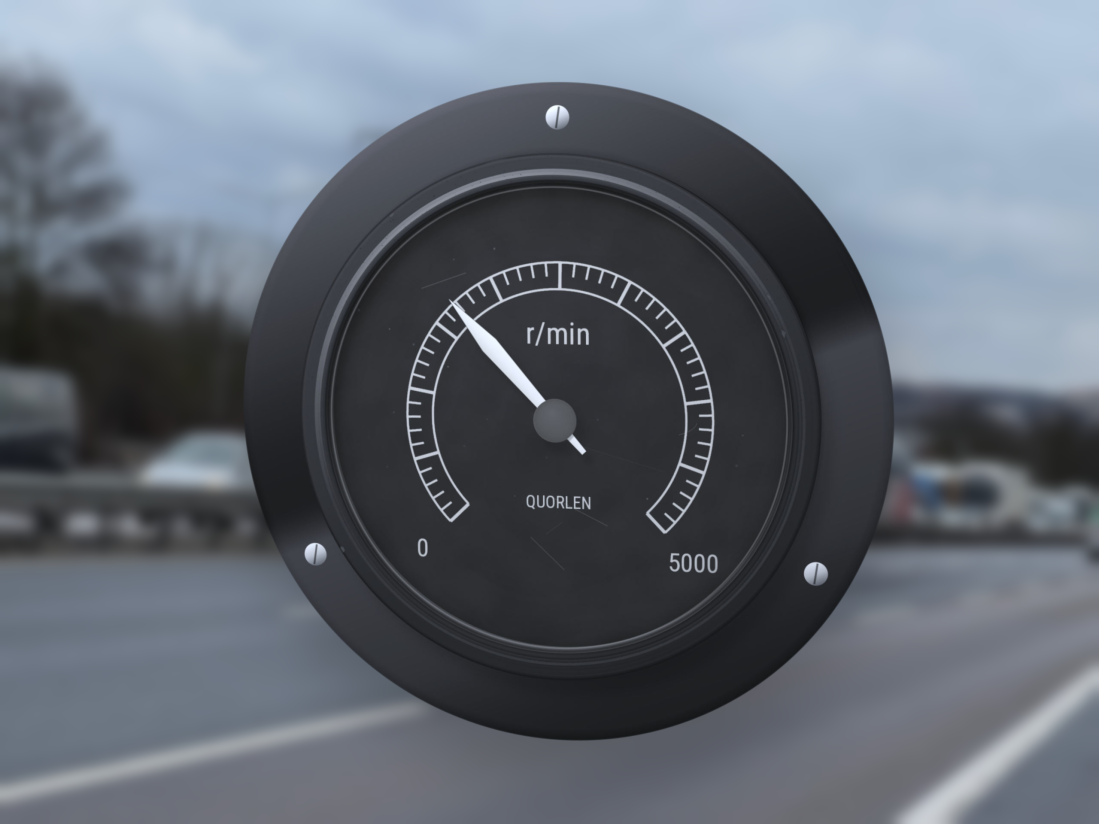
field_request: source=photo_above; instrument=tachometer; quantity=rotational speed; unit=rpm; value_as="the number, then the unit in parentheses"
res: 1700 (rpm)
